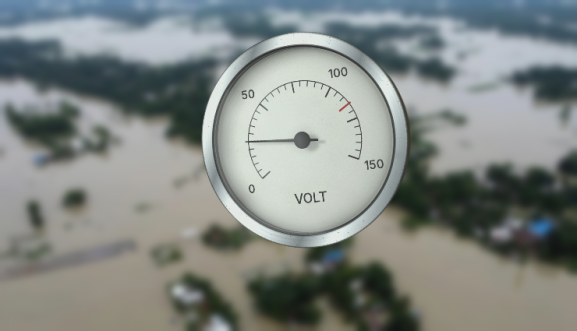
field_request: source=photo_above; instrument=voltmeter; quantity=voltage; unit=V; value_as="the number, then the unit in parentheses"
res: 25 (V)
